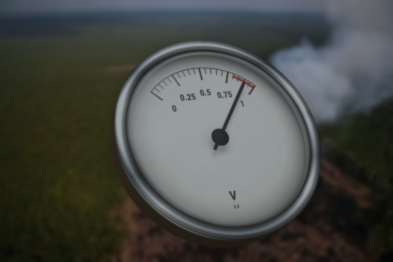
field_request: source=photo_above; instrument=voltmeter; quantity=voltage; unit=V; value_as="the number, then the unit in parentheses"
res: 0.9 (V)
